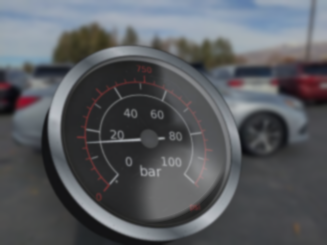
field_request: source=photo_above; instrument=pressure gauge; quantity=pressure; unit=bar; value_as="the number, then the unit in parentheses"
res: 15 (bar)
